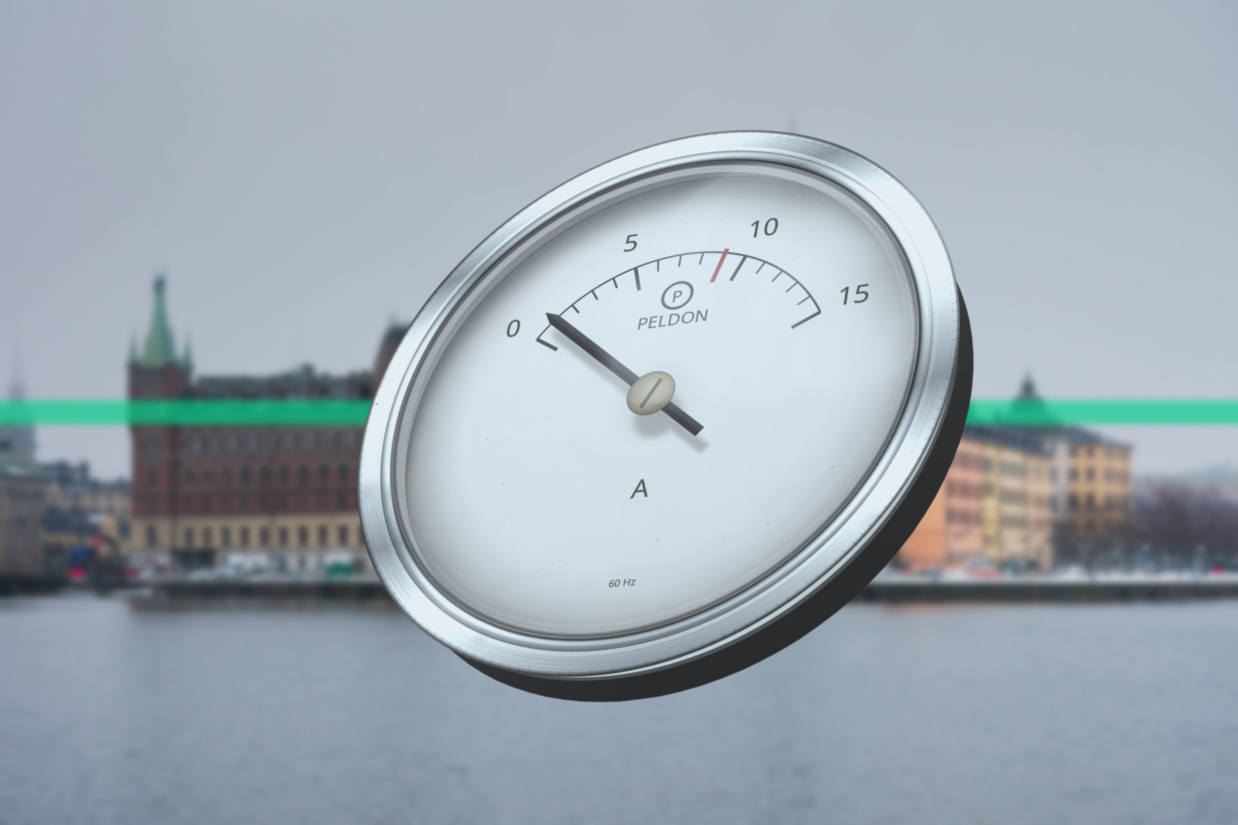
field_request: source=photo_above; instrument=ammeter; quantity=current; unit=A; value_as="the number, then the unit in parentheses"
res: 1 (A)
